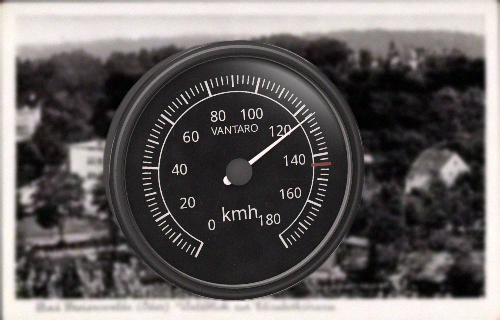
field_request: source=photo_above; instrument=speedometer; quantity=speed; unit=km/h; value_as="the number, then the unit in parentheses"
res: 124 (km/h)
